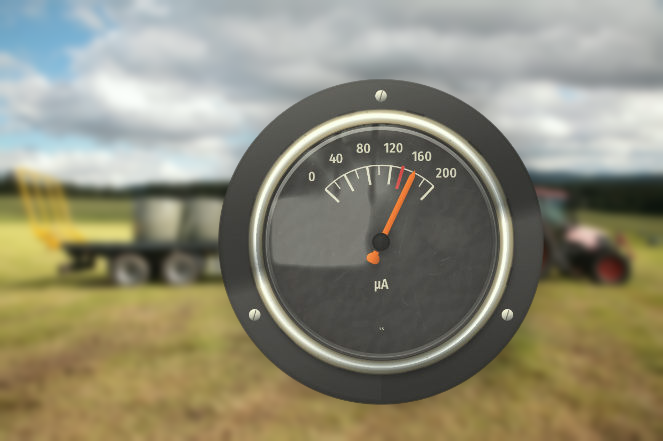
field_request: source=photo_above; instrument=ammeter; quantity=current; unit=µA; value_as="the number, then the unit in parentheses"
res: 160 (µA)
